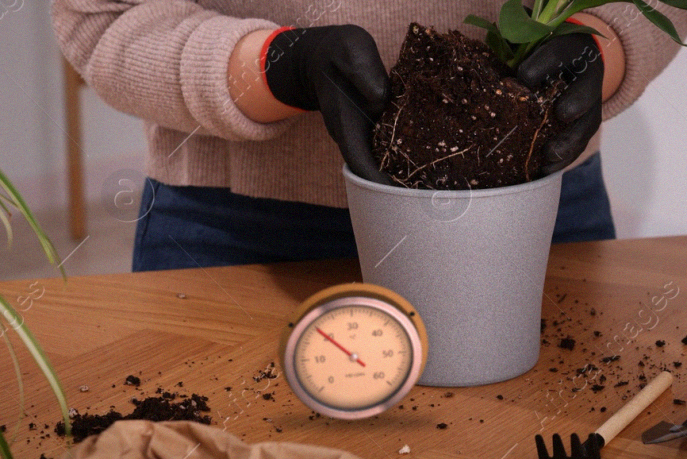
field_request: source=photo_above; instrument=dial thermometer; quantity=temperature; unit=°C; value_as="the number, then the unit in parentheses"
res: 20 (°C)
